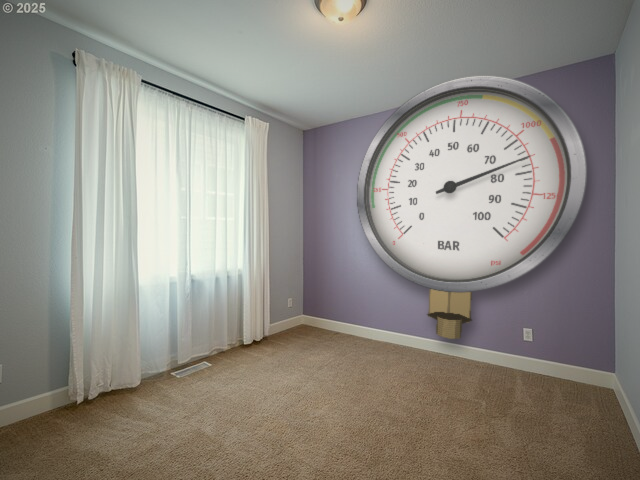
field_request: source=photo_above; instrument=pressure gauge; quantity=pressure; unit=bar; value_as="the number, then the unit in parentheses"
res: 76 (bar)
